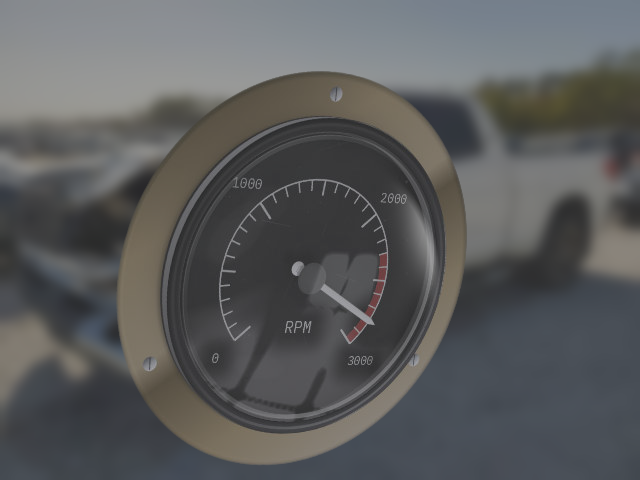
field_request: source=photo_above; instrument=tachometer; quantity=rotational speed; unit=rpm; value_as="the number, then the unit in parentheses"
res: 2800 (rpm)
